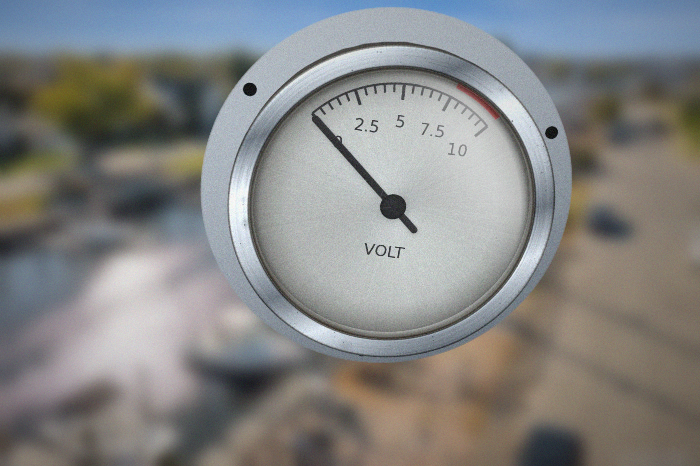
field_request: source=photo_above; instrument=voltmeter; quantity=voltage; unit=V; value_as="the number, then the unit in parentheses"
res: 0 (V)
